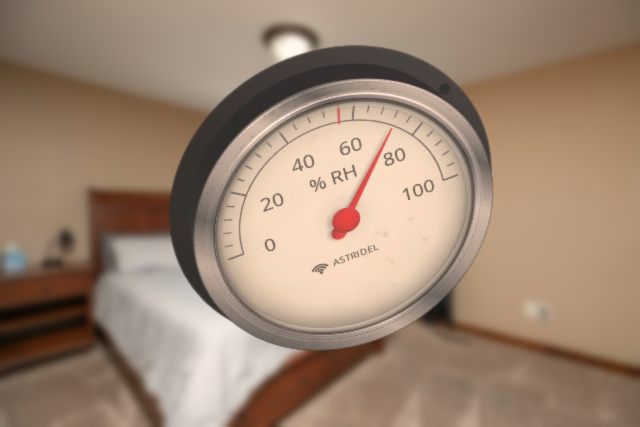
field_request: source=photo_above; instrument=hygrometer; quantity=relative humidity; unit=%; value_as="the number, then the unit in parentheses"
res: 72 (%)
